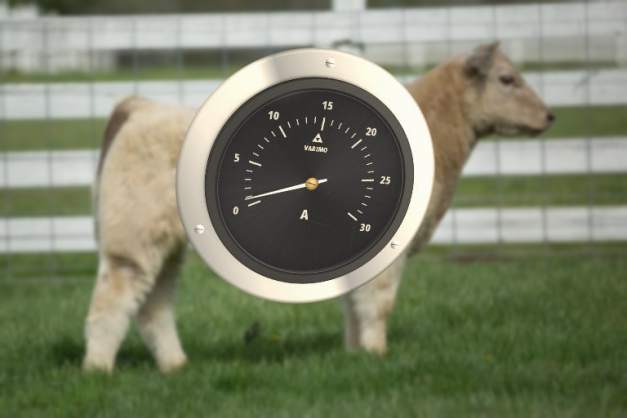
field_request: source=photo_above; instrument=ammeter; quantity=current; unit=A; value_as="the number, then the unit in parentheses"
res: 1 (A)
